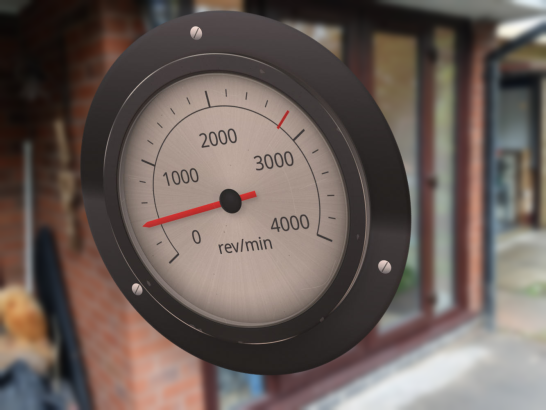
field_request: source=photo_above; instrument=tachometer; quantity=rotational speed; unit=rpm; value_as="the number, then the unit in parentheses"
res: 400 (rpm)
